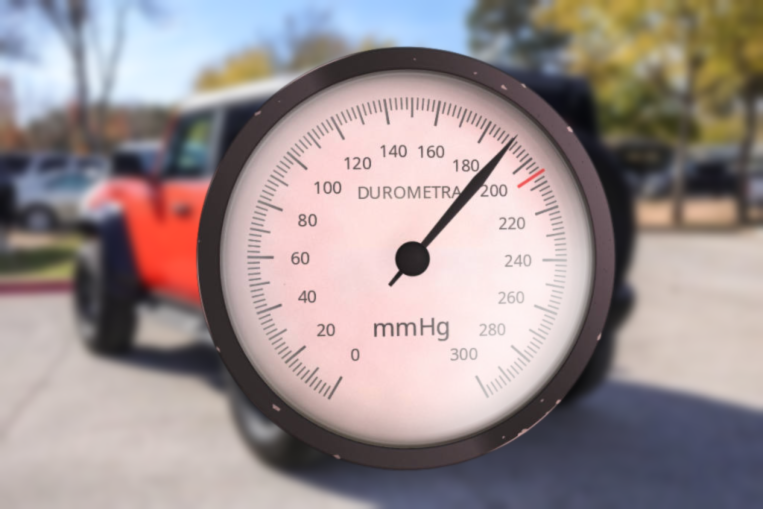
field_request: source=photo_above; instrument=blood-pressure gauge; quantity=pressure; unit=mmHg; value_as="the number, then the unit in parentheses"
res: 190 (mmHg)
